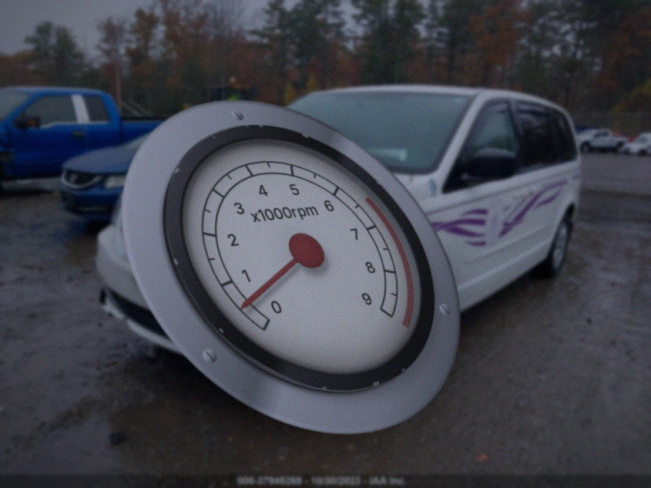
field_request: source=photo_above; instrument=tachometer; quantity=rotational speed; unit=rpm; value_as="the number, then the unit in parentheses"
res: 500 (rpm)
